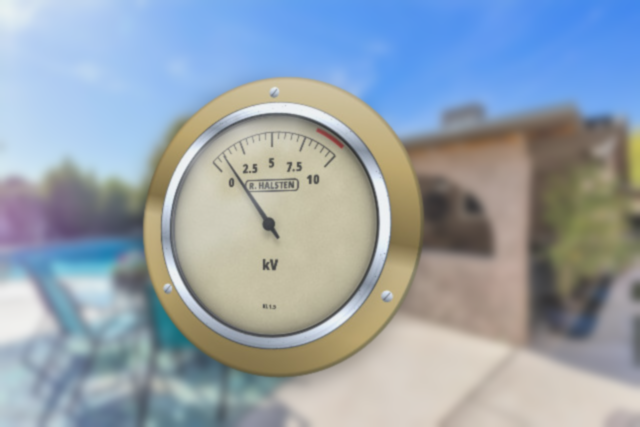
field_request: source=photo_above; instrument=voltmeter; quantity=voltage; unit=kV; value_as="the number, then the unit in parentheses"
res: 1 (kV)
